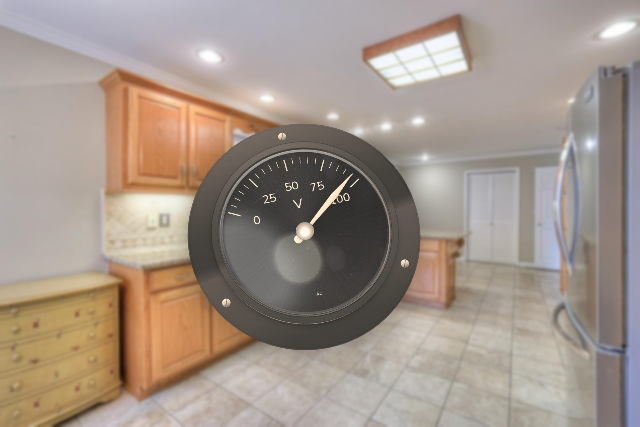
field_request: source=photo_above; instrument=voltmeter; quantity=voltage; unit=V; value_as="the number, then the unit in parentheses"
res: 95 (V)
